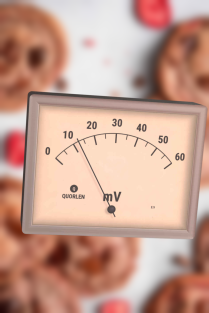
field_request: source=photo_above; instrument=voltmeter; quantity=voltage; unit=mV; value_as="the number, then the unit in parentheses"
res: 12.5 (mV)
